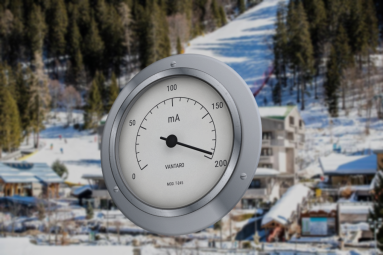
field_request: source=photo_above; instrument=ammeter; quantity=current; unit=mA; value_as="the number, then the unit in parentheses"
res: 195 (mA)
